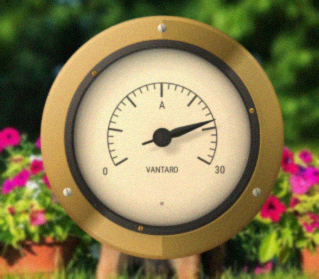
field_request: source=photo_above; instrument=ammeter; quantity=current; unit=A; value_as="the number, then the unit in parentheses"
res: 24 (A)
